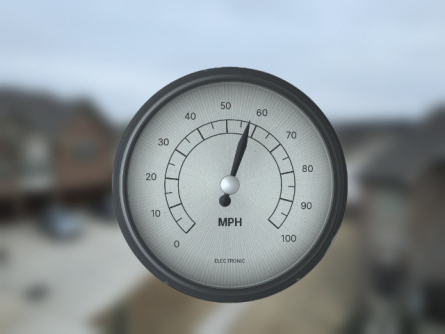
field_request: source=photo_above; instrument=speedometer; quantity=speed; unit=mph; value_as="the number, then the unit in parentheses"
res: 57.5 (mph)
